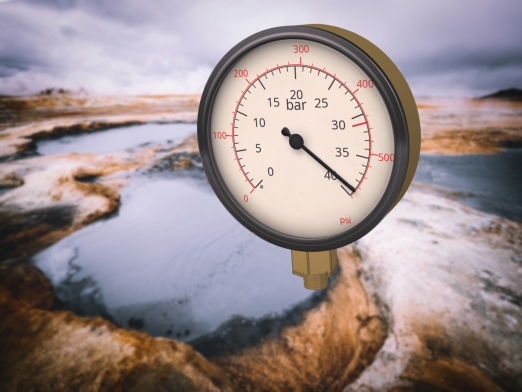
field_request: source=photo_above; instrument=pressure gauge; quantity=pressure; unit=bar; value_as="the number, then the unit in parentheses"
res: 39 (bar)
